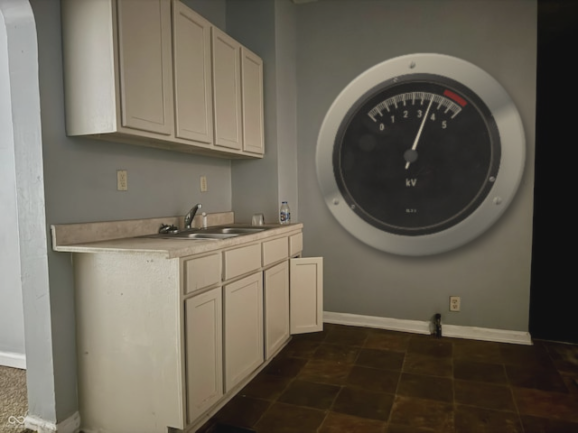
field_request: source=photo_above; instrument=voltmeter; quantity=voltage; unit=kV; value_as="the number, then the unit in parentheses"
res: 3.5 (kV)
